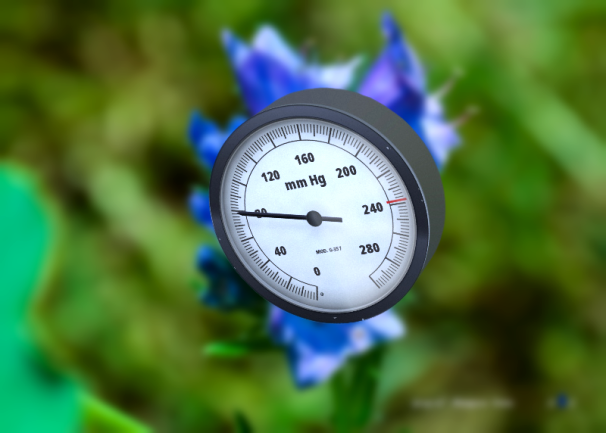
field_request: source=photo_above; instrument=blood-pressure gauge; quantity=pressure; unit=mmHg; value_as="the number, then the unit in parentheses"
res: 80 (mmHg)
